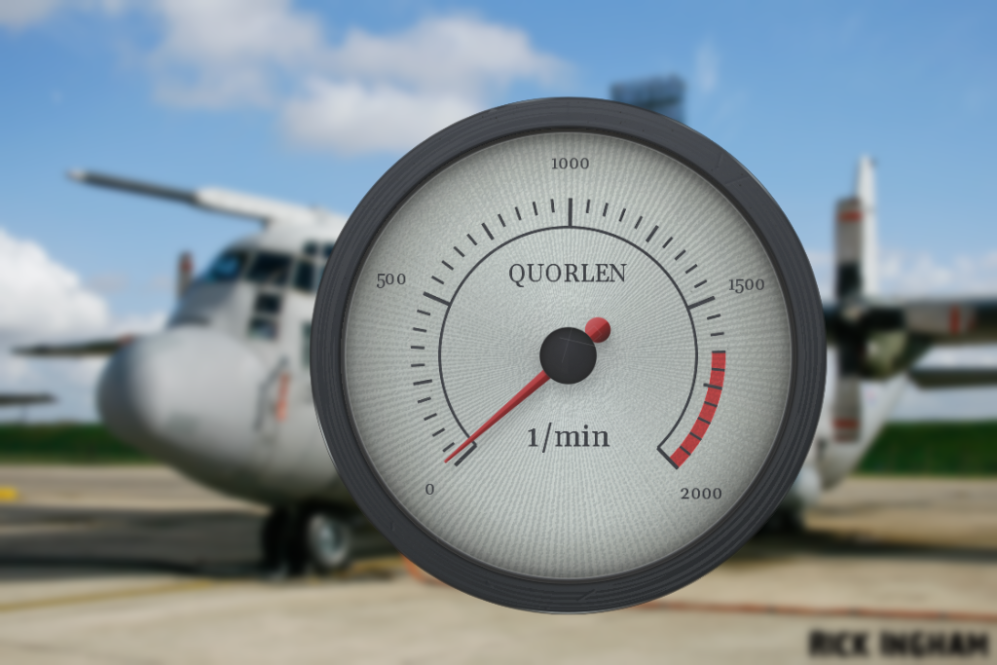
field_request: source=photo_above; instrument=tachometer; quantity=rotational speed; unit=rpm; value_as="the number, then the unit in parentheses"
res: 25 (rpm)
